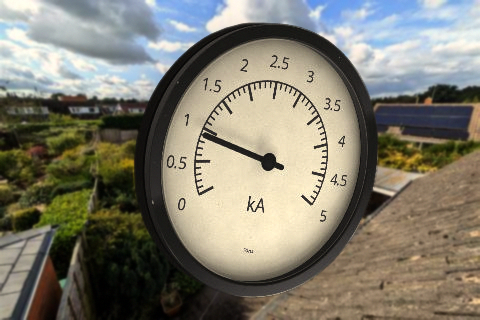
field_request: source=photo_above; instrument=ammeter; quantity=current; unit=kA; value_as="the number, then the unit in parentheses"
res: 0.9 (kA)
